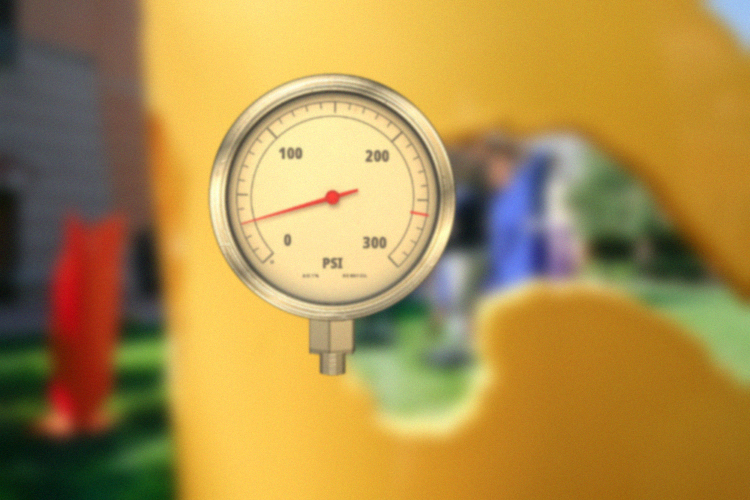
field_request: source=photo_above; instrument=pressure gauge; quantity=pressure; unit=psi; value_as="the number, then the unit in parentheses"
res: 30 (psi)
